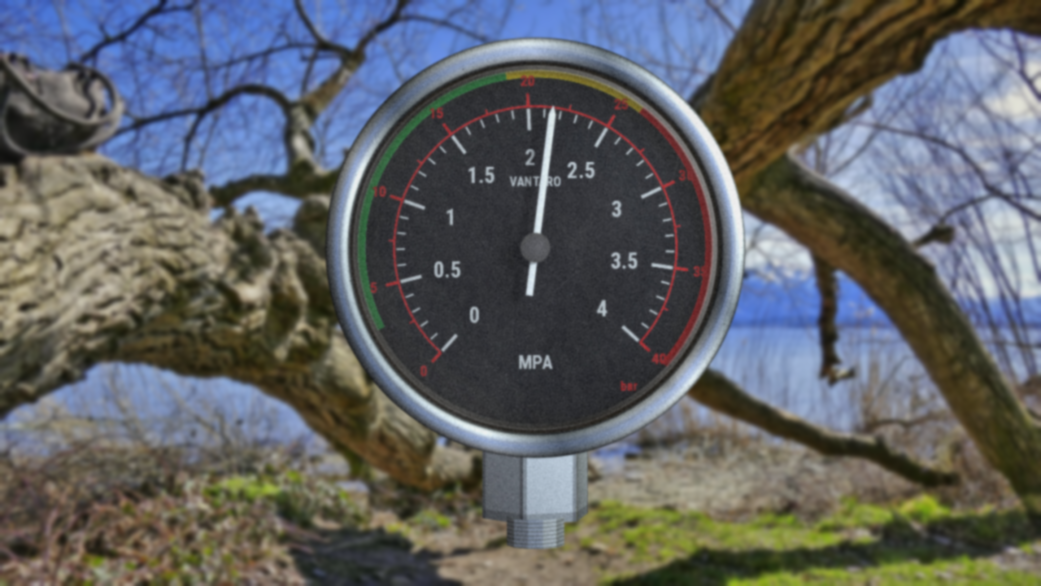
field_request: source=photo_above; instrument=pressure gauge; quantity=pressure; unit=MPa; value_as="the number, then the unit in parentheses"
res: 2.15 (MPa)
